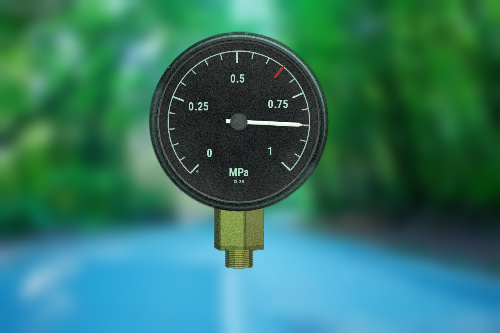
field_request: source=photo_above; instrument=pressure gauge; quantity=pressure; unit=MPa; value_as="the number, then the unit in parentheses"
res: 0.85 (MPa)
